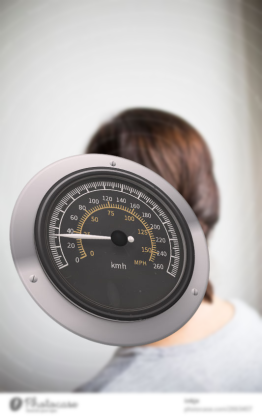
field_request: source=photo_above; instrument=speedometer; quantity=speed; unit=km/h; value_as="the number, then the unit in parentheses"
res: 30 (km/h)
